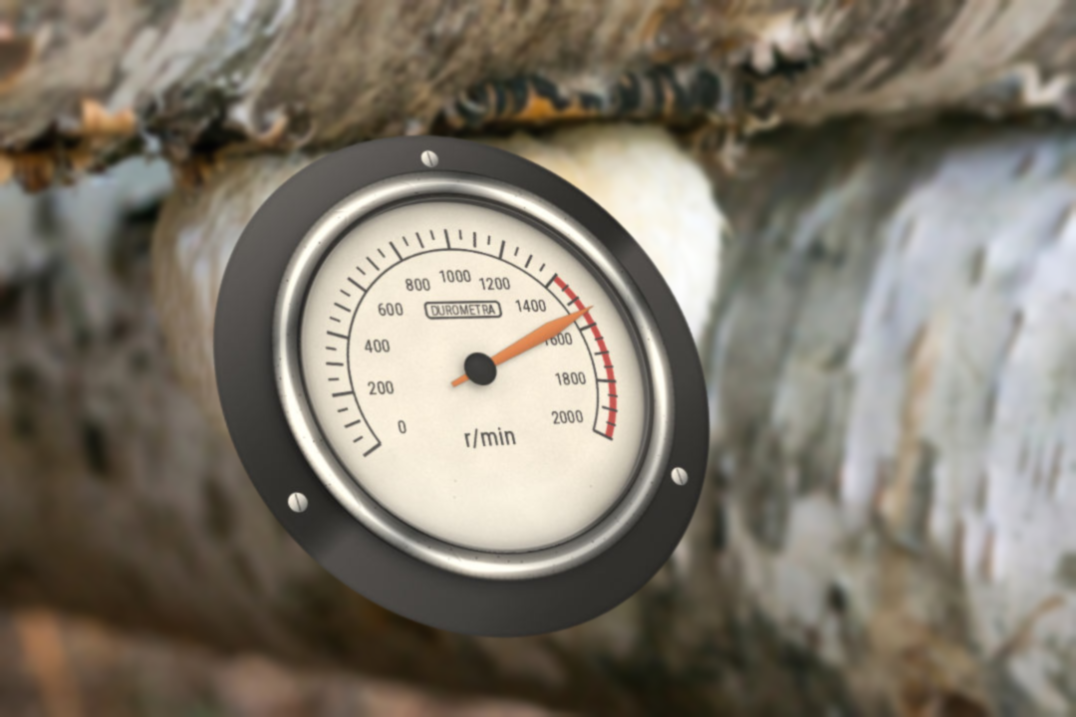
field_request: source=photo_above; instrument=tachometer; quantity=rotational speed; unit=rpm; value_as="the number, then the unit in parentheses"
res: 1550 (rpm)
